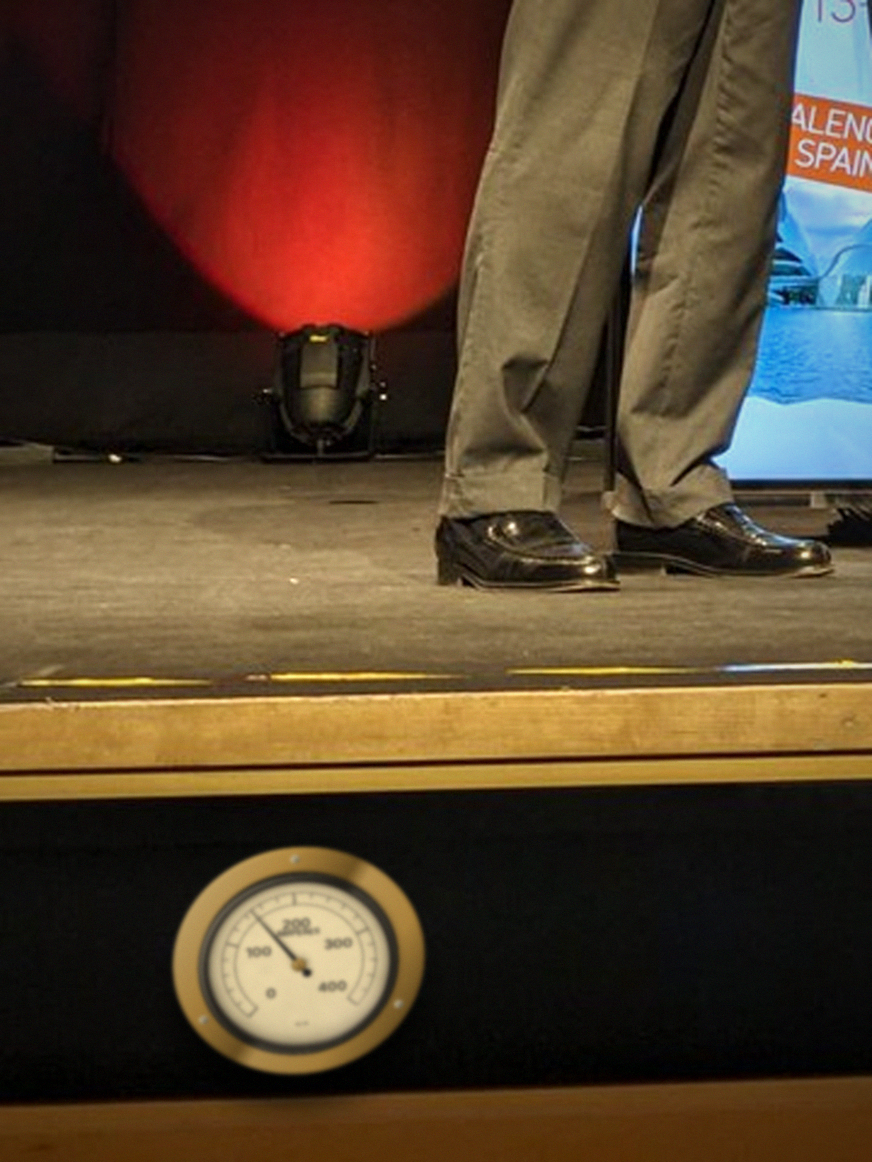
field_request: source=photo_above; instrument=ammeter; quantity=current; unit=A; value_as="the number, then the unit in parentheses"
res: 150 (A)
